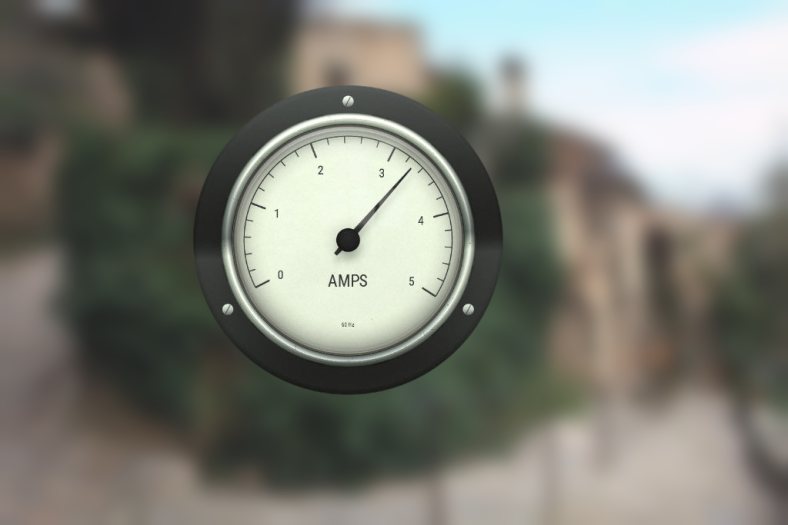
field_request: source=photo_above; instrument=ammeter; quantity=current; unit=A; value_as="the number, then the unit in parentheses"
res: 3.3 (A)
